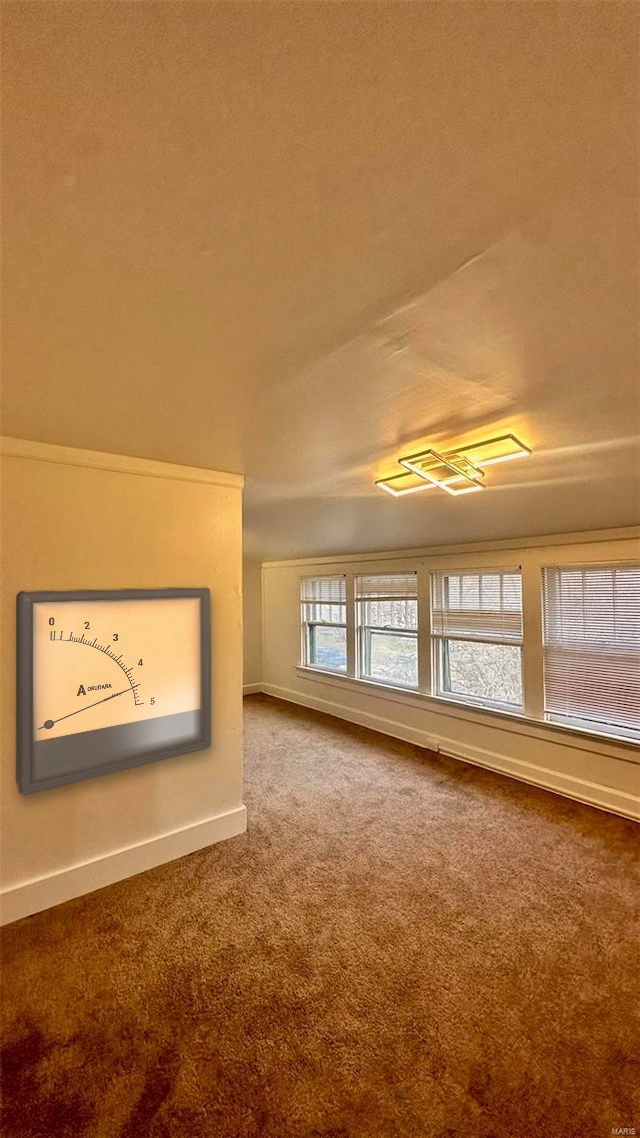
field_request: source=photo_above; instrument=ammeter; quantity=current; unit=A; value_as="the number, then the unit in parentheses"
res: 4.5 (A)
